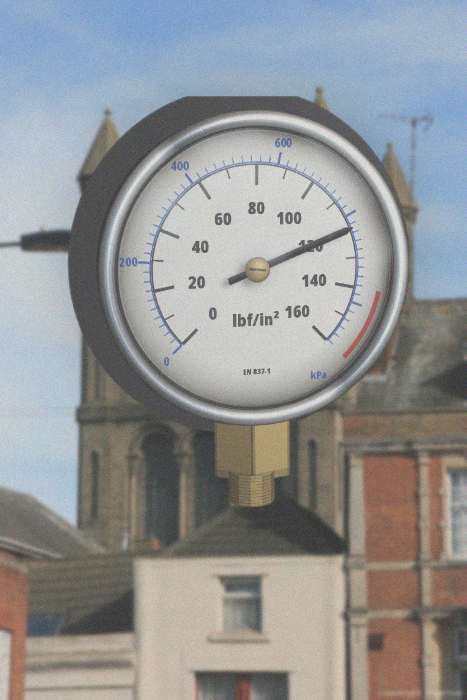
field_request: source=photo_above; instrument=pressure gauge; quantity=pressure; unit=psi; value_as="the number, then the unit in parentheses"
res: 120 (psi)
